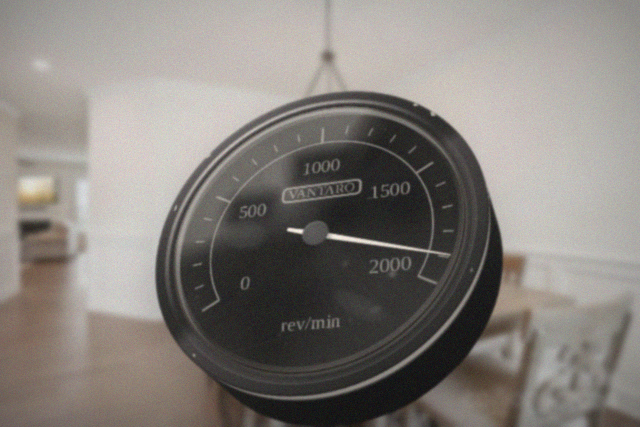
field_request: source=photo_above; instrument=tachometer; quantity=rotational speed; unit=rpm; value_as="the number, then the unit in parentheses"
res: 1900 (rpm)
